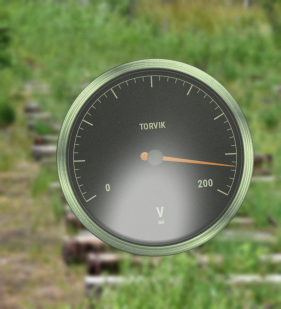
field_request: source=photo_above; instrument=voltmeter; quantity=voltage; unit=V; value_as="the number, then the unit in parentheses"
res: 182.5 (V)
